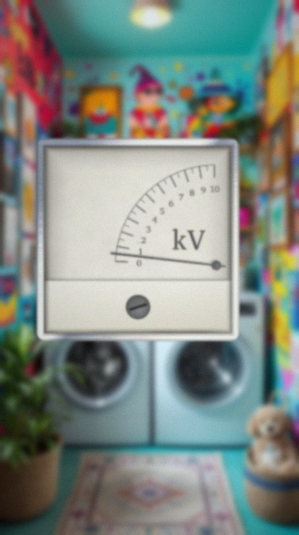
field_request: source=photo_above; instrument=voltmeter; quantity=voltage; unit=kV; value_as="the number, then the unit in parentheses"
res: 0.5 (kV)
